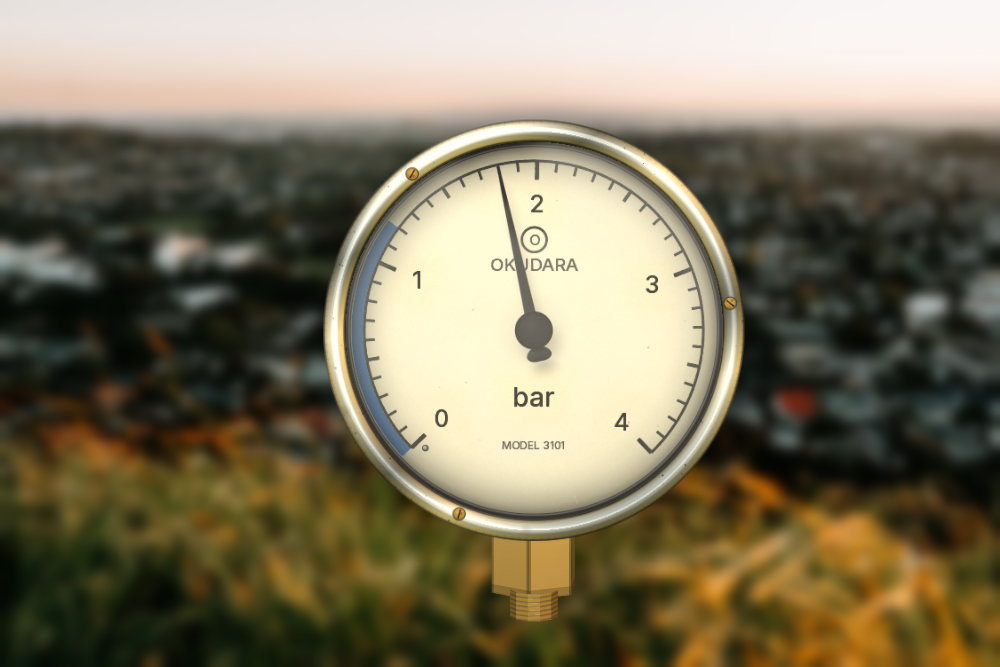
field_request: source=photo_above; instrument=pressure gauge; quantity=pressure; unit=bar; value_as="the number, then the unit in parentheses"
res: 1.8 (bar)
